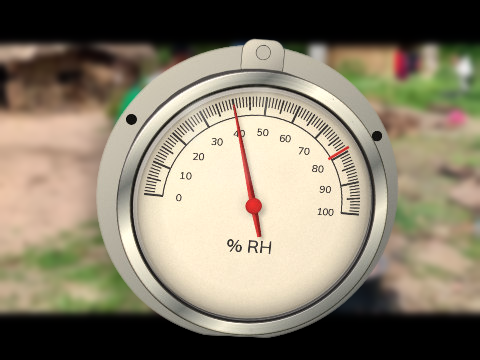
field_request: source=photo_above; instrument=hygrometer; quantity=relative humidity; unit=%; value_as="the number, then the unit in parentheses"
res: 40 (%)
